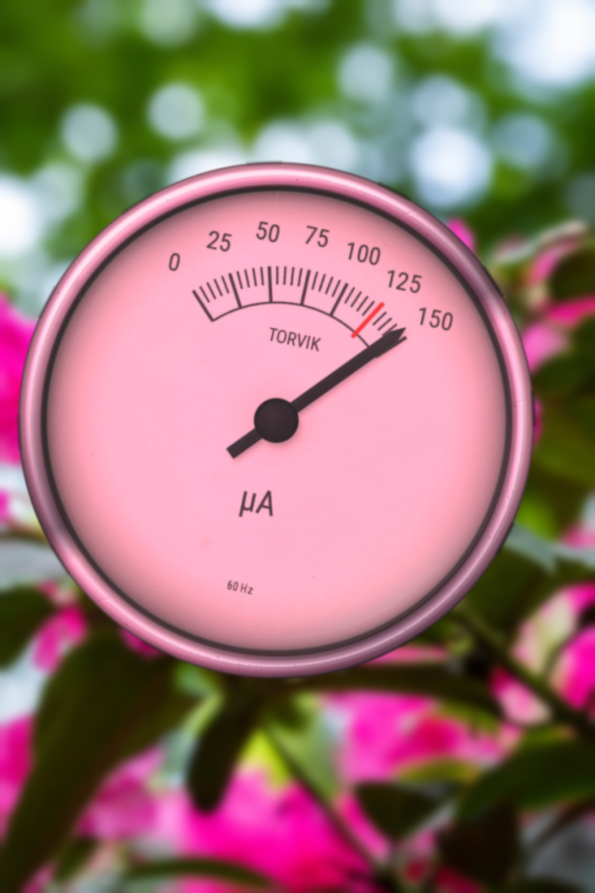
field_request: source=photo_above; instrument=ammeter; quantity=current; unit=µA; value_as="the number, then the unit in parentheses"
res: 145 (µA)
